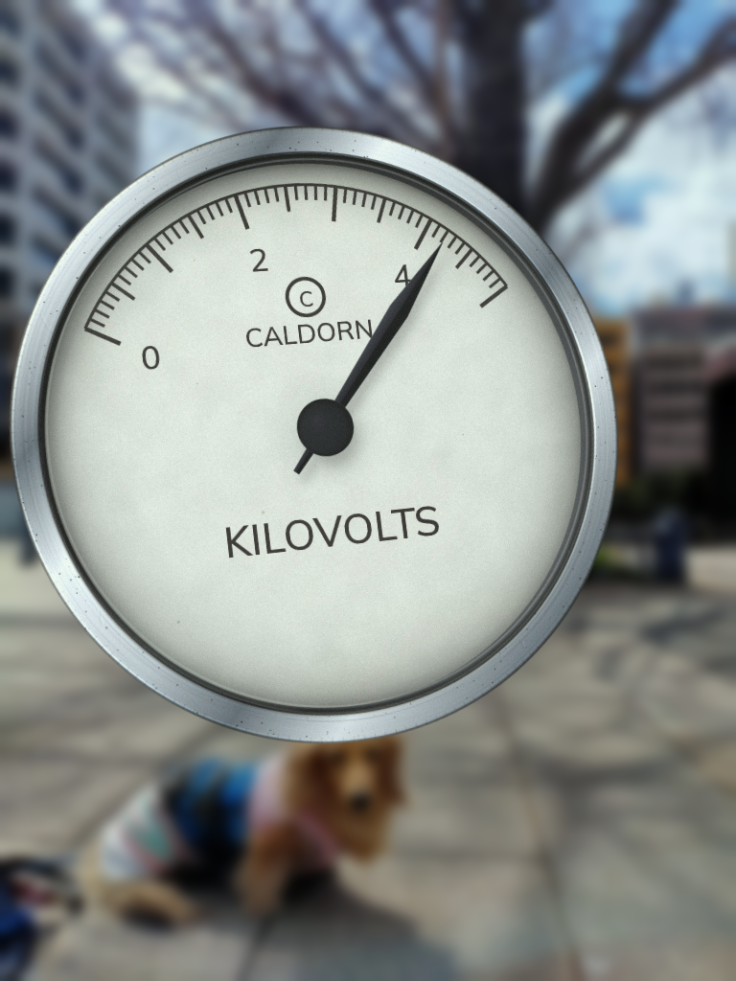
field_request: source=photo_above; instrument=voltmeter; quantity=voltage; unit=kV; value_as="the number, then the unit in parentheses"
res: 4.2 (kV)
